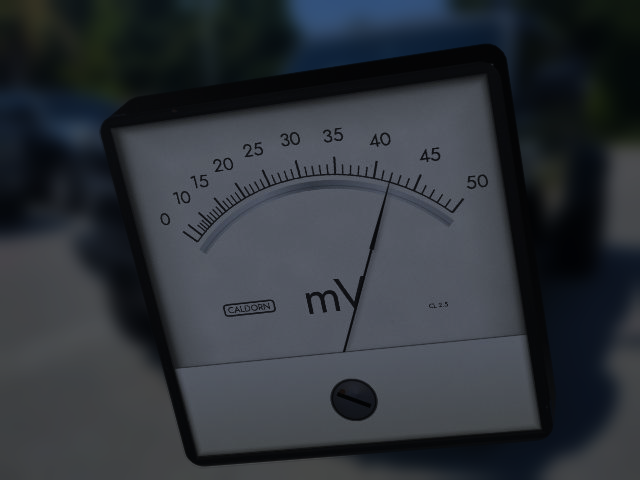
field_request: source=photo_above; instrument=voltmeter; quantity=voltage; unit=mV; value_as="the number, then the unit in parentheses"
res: 42 (mV)
